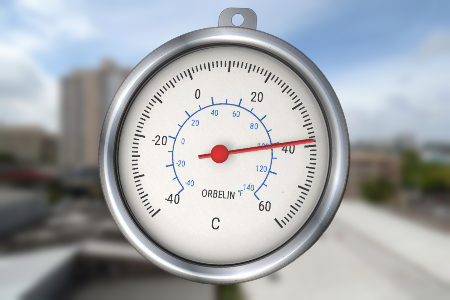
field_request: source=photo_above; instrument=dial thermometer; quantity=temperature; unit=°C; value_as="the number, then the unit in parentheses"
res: 39 (°C)
